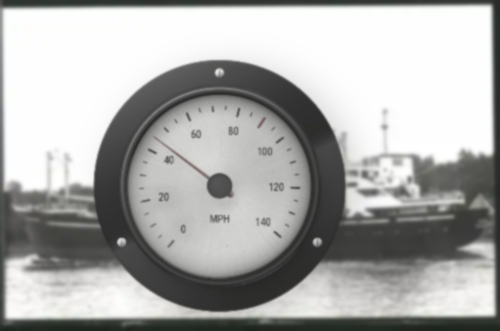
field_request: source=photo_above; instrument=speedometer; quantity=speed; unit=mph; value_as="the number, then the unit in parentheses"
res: 45 (mph)
